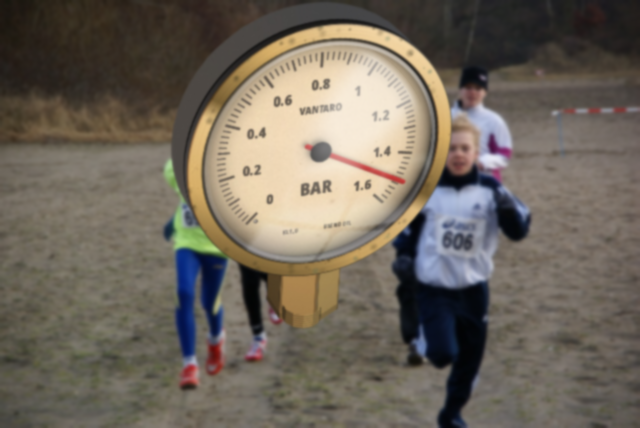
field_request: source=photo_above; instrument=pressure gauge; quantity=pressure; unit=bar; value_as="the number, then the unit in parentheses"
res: 1.5 (bar)
